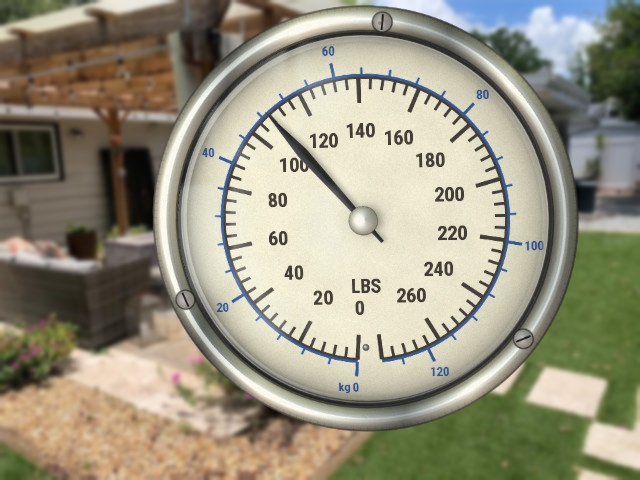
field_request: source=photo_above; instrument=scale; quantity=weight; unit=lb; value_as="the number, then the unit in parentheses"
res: 108 (lb)
